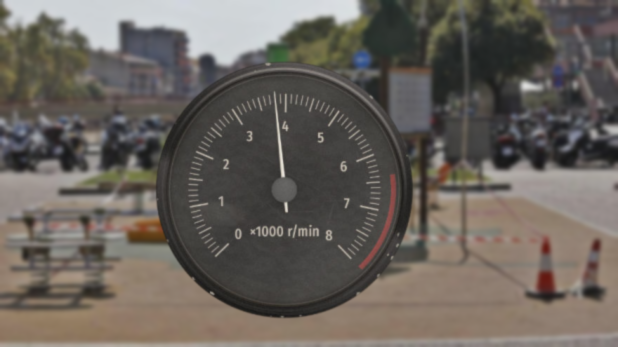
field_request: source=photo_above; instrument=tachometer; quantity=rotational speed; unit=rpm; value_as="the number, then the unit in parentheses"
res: 3800 (rpm)
